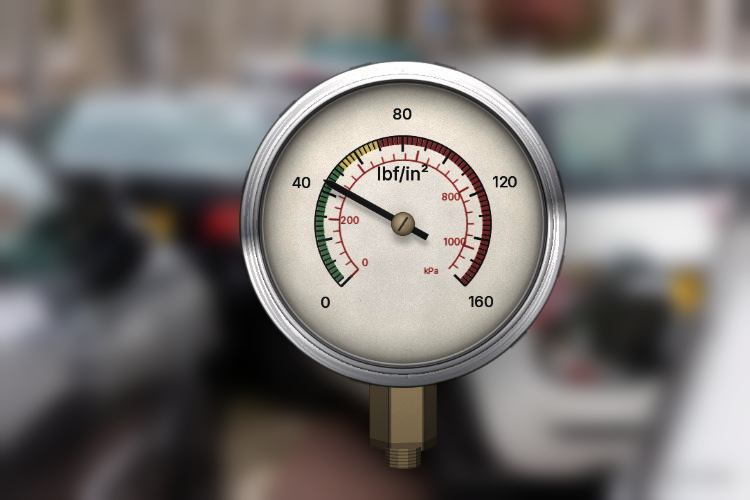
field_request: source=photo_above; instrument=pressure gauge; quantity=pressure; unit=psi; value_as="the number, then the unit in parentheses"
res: 44 (psi)
